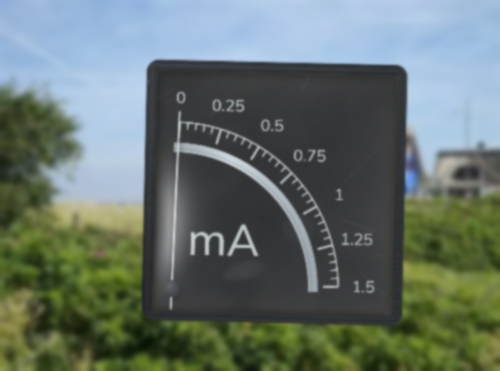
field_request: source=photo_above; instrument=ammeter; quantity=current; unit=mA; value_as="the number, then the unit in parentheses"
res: 0 (mA)
